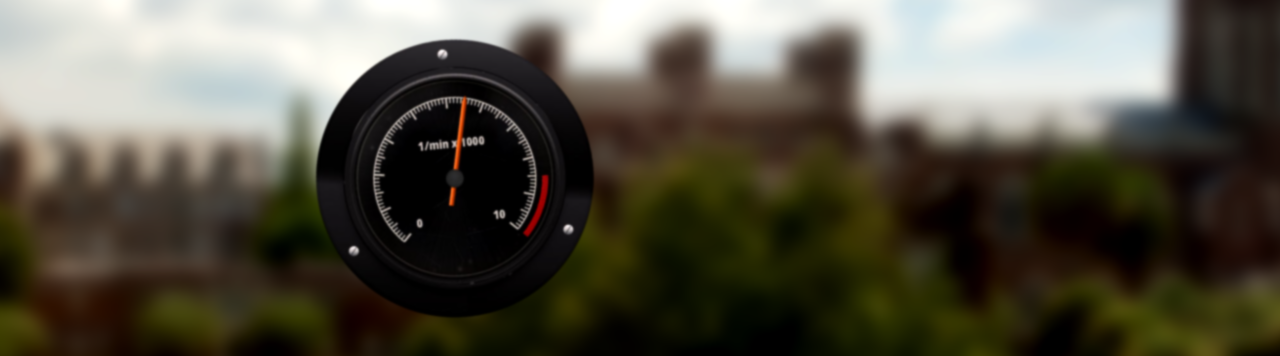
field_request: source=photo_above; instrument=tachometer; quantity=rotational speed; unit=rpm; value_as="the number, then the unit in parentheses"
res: 5500 (rpm)
